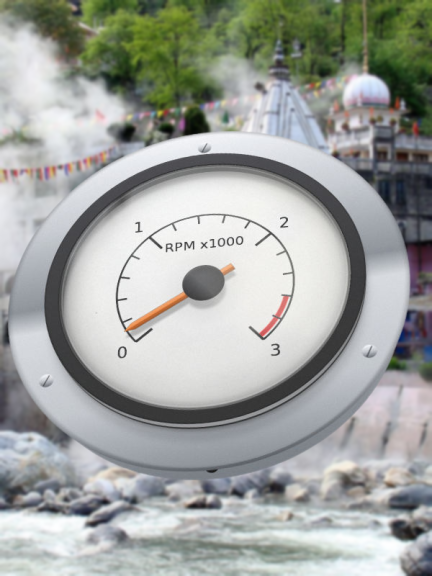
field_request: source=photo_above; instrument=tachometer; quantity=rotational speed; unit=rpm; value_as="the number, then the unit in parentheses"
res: 100 (rpm)
